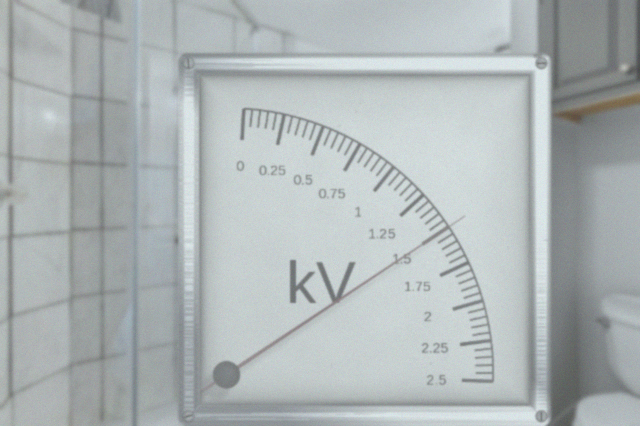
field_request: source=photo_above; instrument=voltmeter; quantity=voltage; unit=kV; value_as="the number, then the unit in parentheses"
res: 1.5 (kV)
